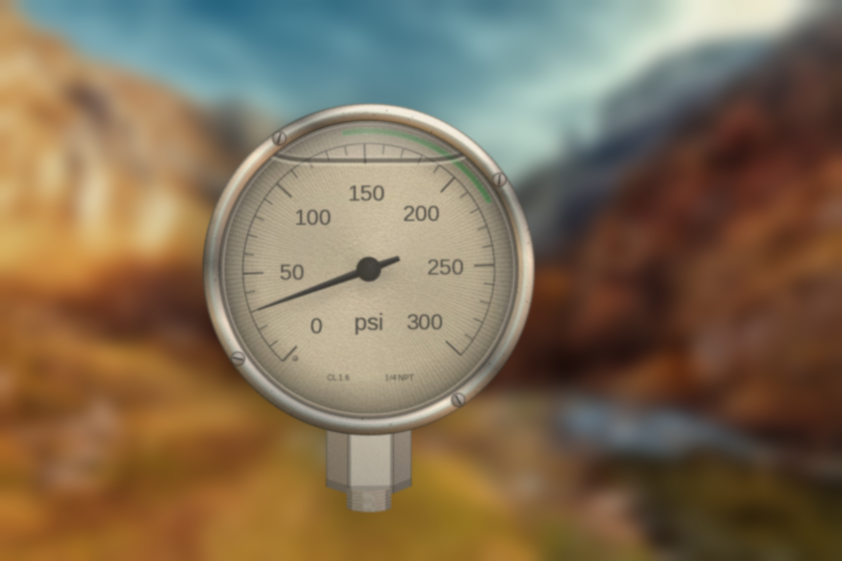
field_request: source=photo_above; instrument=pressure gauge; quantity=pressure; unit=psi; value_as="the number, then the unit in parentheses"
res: 30 (psi)
